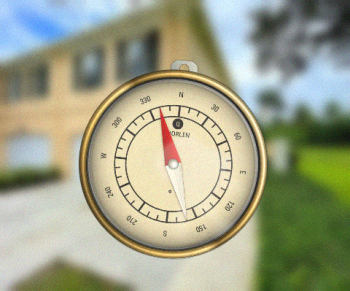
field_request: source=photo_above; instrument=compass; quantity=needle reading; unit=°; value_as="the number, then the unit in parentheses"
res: 340 (°)
